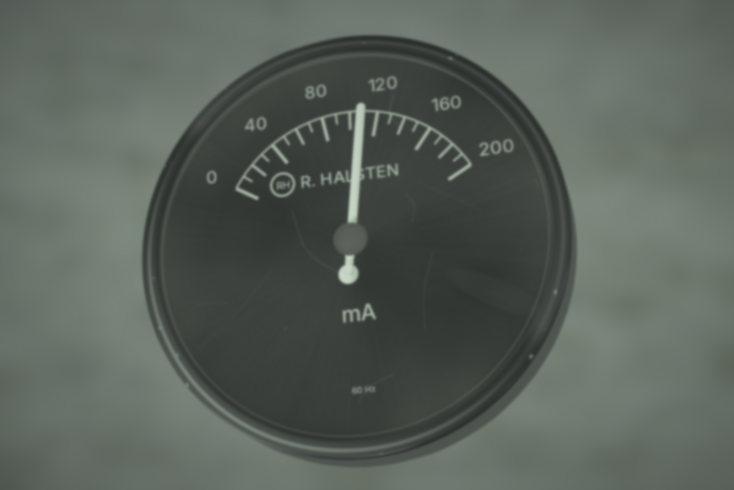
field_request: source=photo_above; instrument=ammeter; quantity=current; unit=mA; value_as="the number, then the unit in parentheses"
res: 110 (mA)
